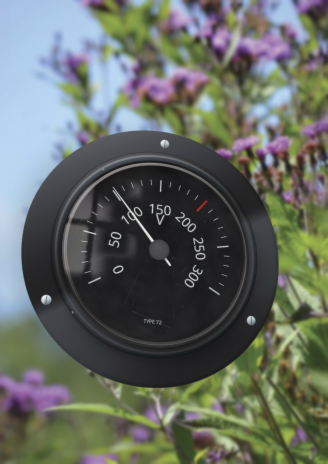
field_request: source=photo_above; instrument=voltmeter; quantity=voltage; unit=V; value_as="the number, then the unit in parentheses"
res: 100 (V)
